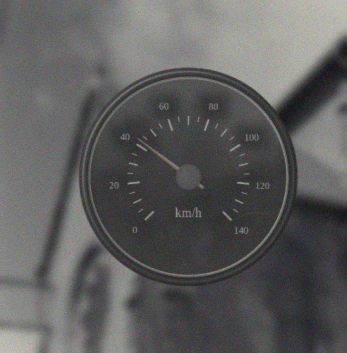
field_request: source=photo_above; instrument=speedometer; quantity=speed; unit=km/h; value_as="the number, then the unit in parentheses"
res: 42.5 (km/h)
